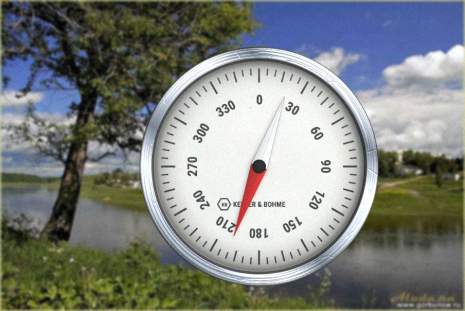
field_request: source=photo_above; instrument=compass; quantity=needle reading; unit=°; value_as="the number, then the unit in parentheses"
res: 200 (°)
